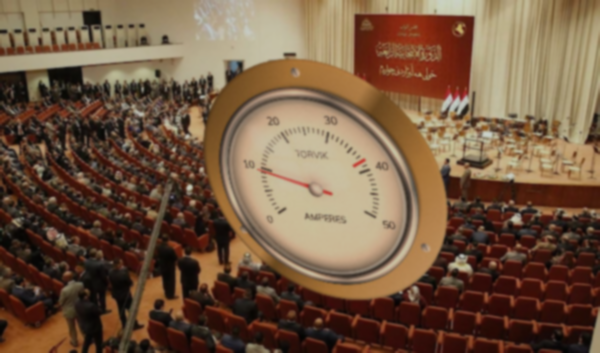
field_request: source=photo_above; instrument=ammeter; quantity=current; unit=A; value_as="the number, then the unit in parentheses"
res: 10 (A)
